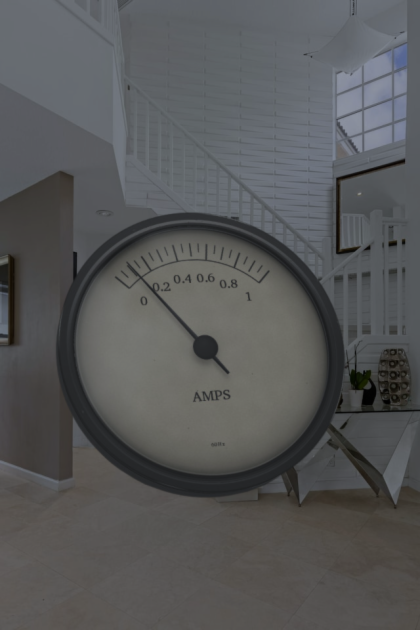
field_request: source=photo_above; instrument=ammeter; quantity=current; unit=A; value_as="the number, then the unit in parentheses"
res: 0.1 (A)
